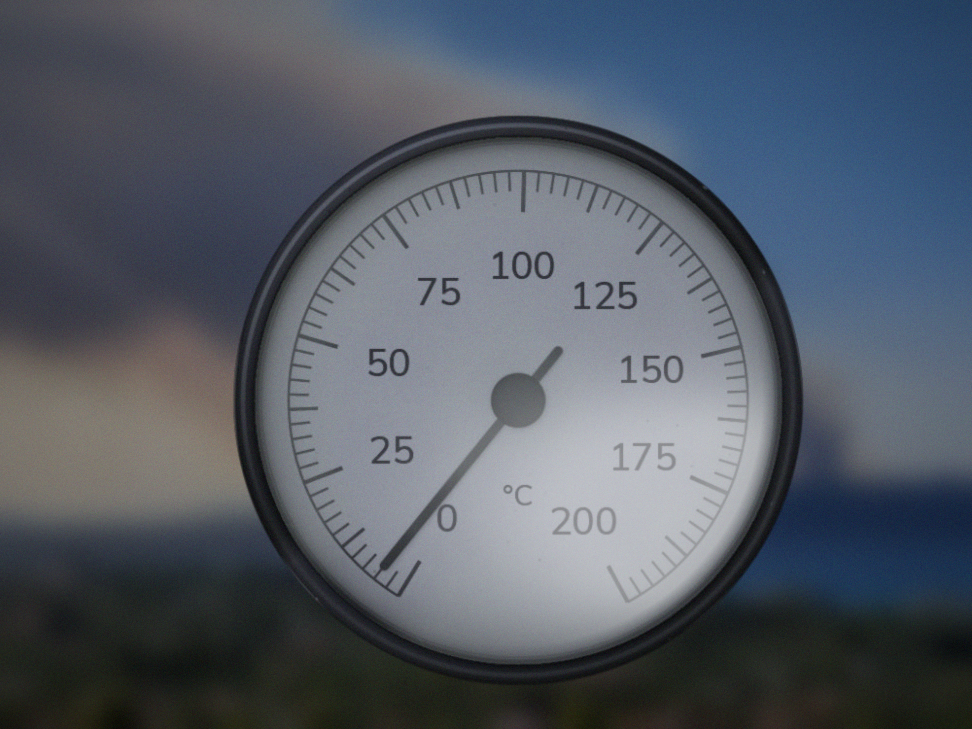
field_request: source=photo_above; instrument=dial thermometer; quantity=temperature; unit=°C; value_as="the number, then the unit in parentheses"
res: 5 (°C)
